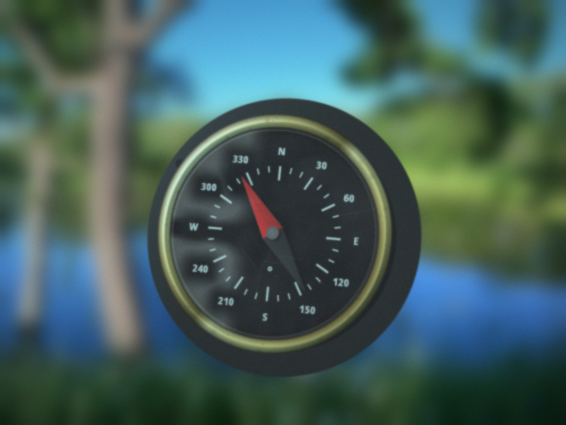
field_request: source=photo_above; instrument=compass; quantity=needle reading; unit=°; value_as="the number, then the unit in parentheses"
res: 325 (°)
